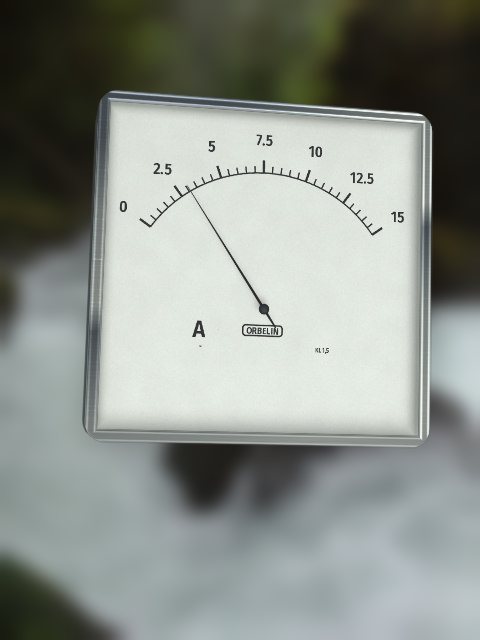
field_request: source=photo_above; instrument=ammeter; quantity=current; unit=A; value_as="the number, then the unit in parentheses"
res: 3 (A)
